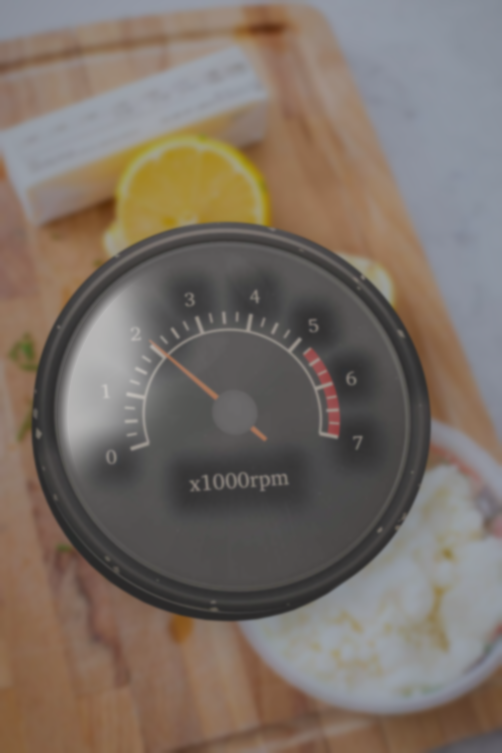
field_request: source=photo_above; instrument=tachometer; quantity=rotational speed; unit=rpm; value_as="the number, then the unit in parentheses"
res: 2000 (rpm)
